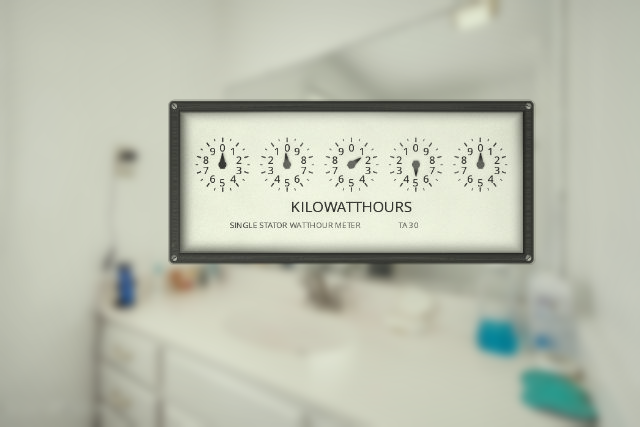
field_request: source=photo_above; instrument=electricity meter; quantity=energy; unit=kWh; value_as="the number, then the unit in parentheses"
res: 150 (kWh)
